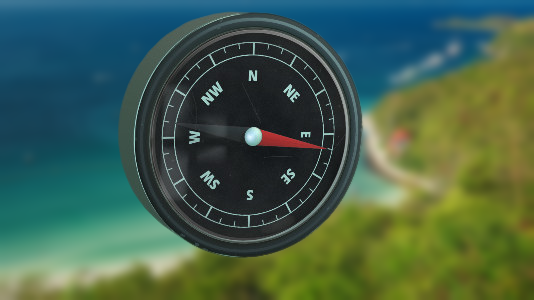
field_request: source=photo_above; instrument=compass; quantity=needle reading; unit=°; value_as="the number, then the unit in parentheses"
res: 100 (°)
